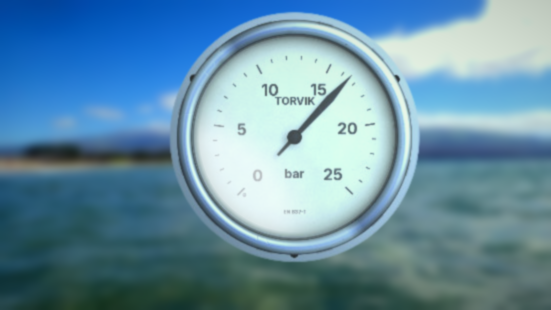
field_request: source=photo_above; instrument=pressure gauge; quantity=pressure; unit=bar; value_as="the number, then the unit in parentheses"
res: 16.5 (bar)
